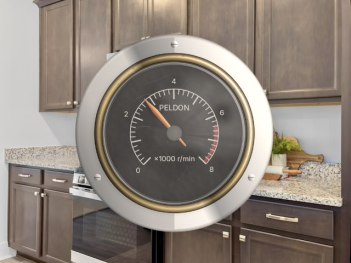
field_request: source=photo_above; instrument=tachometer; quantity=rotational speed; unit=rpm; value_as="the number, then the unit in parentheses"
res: 2800 (rpm)
